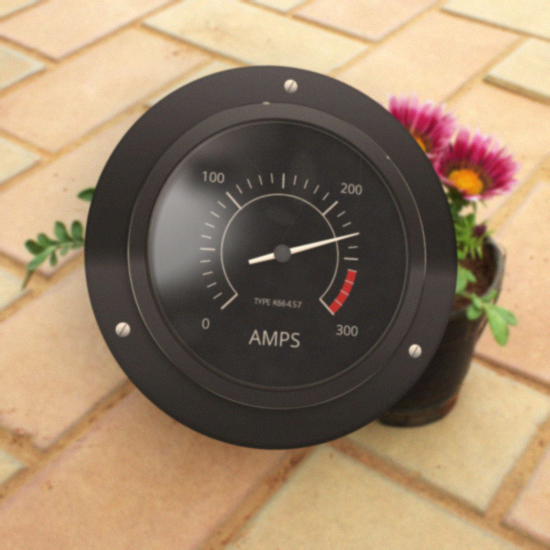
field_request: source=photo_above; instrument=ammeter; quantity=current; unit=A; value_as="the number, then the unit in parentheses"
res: 230 (A)
